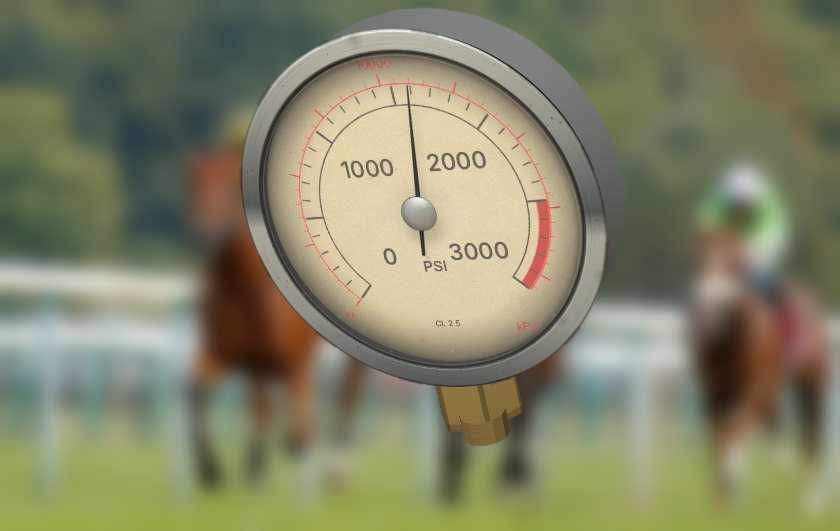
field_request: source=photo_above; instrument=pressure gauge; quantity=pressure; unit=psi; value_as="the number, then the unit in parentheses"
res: 1600 (psi)
